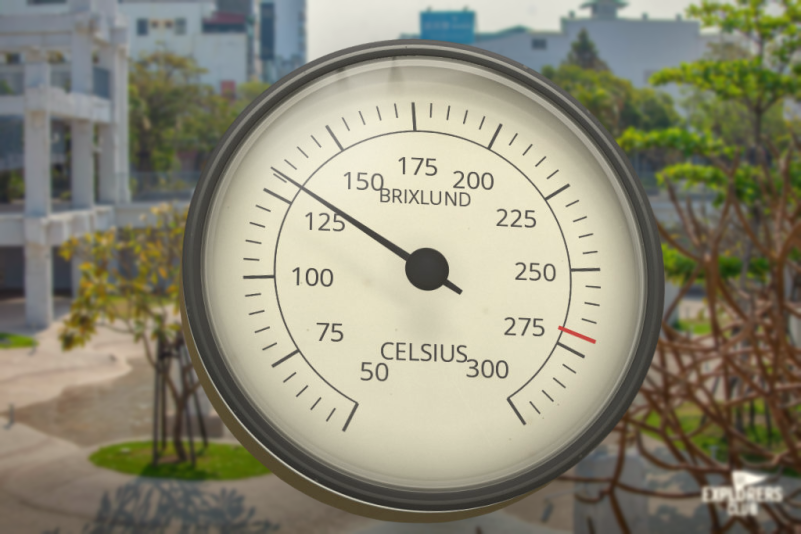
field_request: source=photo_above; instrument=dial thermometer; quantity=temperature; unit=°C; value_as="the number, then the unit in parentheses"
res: 130 (°C)
